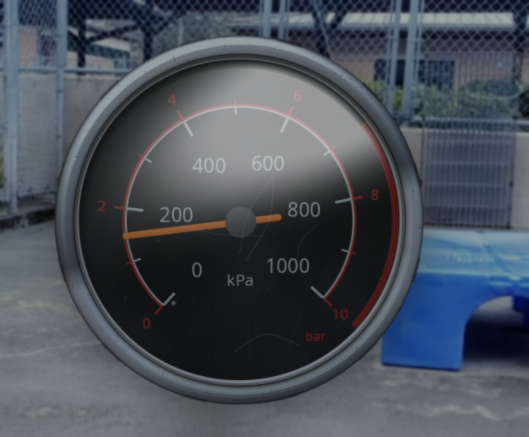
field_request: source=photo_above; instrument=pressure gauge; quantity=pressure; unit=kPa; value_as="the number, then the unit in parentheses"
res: 150 (kPa)
